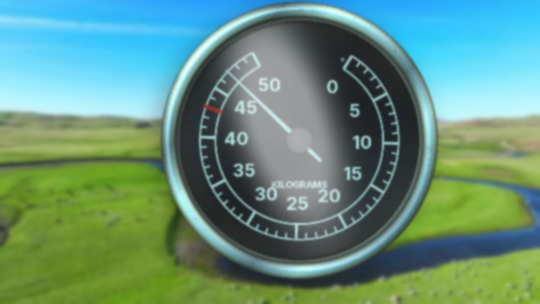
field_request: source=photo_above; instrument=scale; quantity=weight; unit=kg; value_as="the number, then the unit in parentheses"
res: 47 (kg)
